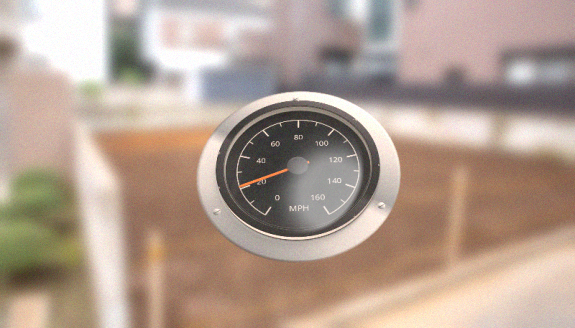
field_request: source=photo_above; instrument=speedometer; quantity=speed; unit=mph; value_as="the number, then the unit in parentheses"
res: 20 (mph)
